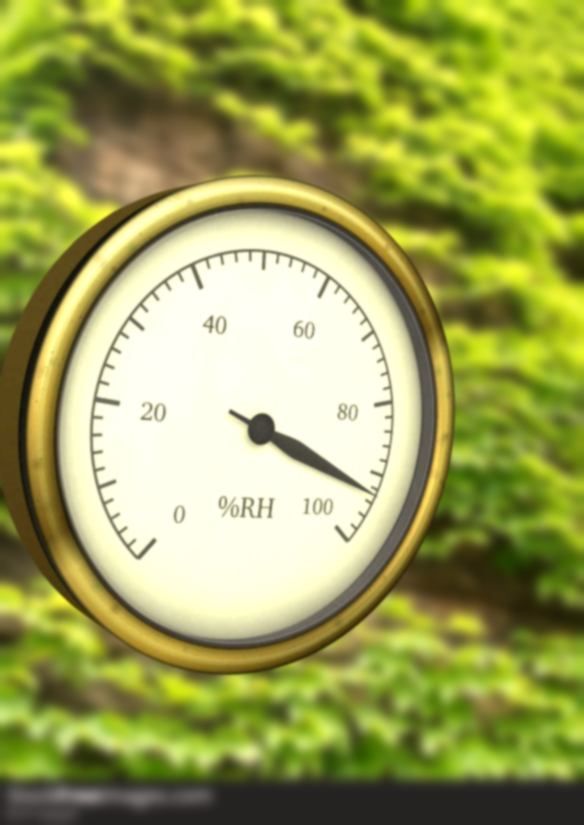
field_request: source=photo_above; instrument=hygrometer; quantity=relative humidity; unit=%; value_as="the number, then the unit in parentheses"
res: 93 (%)
